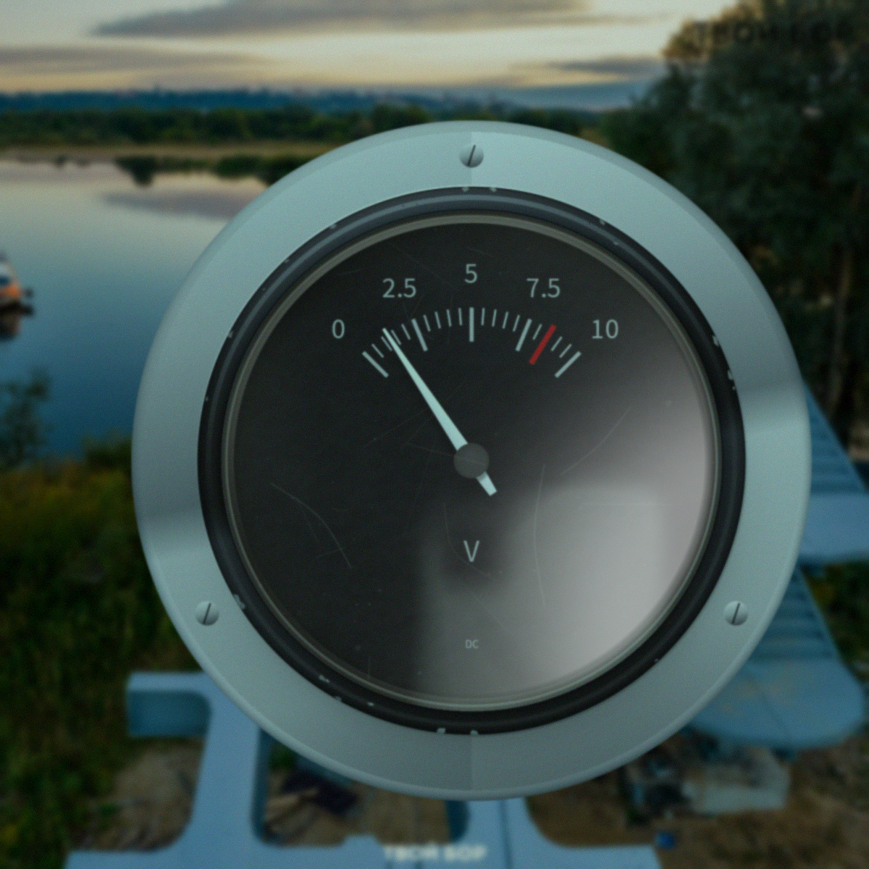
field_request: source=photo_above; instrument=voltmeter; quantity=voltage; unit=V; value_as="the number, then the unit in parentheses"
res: 1.25 (V)
